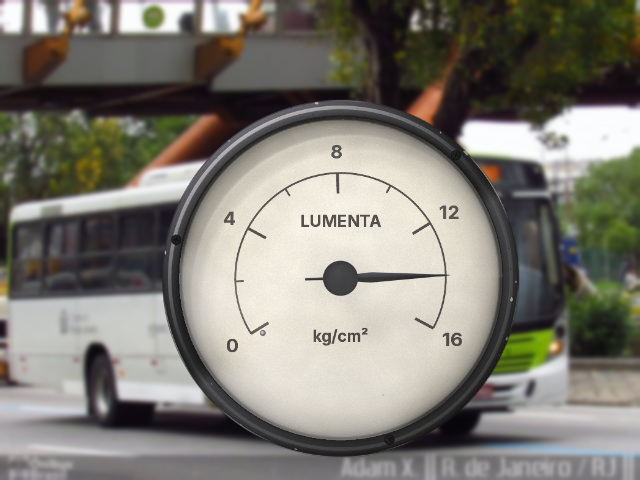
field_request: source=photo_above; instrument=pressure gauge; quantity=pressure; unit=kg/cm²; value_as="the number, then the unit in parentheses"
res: 14 (kg/cm²)
